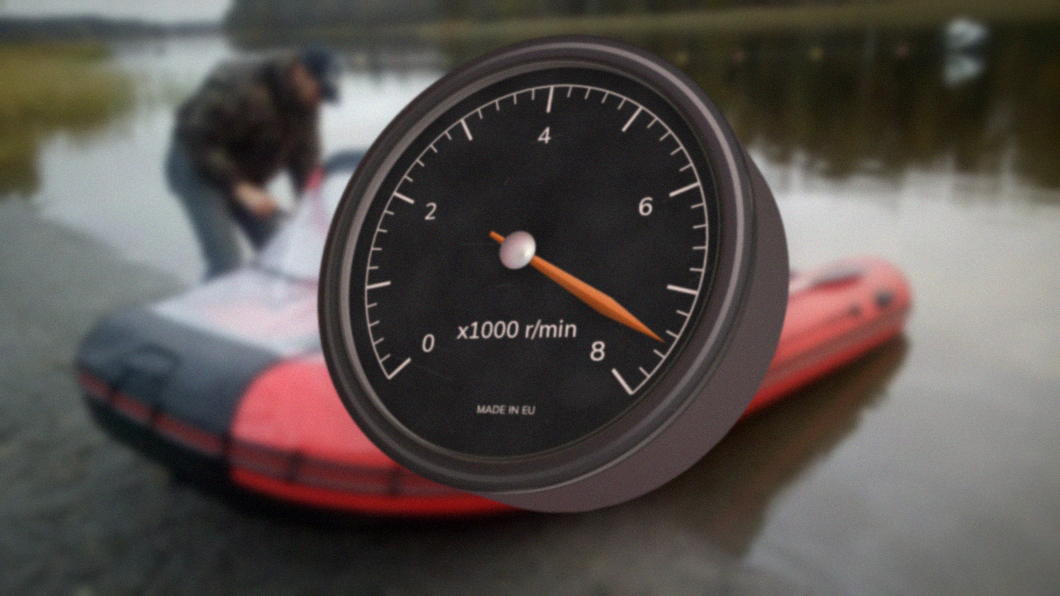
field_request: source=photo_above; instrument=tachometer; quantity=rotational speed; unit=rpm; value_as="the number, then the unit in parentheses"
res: 7500 (rpm)
